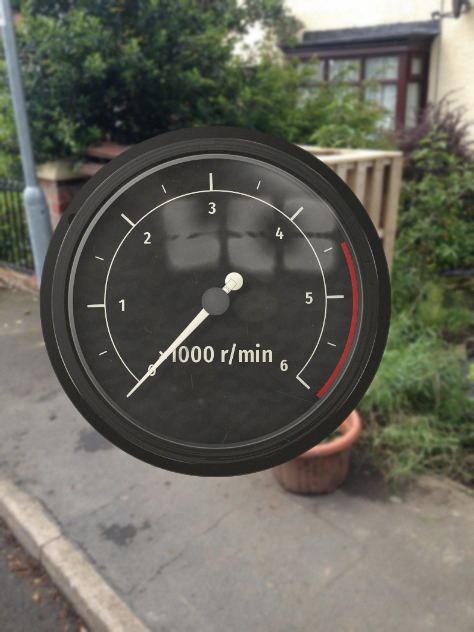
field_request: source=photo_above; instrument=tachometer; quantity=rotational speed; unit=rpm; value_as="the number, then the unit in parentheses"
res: 0 (rpm)
